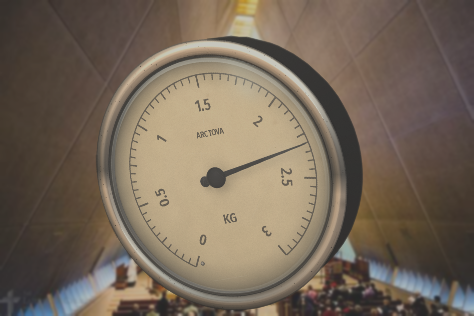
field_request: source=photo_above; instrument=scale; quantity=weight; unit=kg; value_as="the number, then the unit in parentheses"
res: 2.3 (kg)
